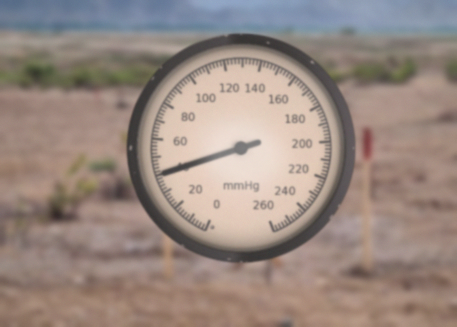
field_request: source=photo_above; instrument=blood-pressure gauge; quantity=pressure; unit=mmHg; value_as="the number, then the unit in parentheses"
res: 40 (mmHg)
